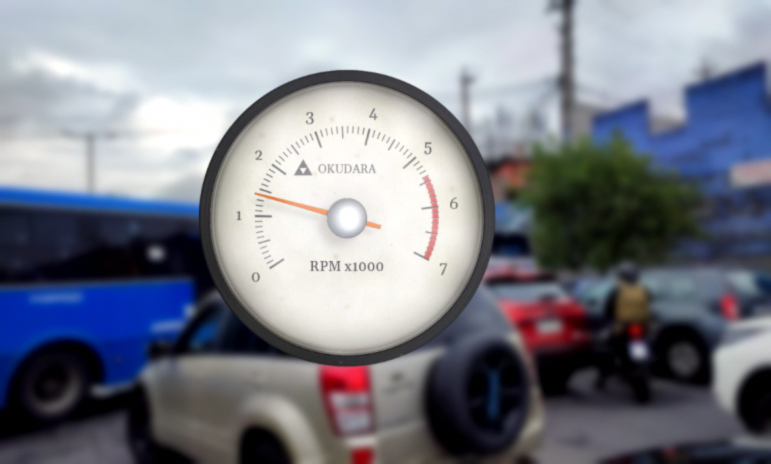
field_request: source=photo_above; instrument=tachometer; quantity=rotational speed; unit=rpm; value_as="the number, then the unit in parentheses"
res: 1400 (rpm)
